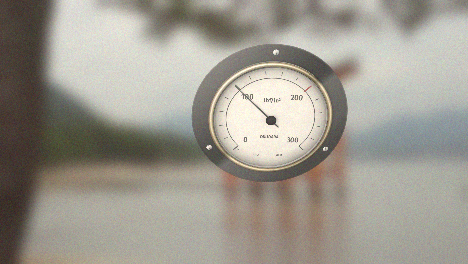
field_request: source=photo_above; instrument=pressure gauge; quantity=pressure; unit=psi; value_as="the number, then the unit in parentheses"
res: 100 (psi)
